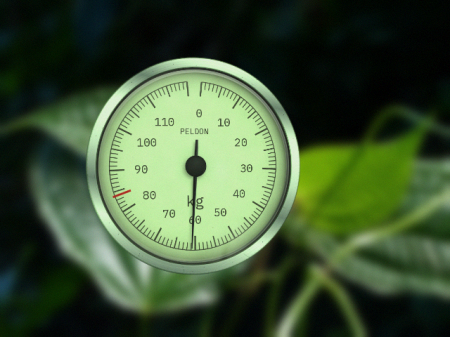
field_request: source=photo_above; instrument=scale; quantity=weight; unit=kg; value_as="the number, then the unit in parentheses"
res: 61 (kg)
